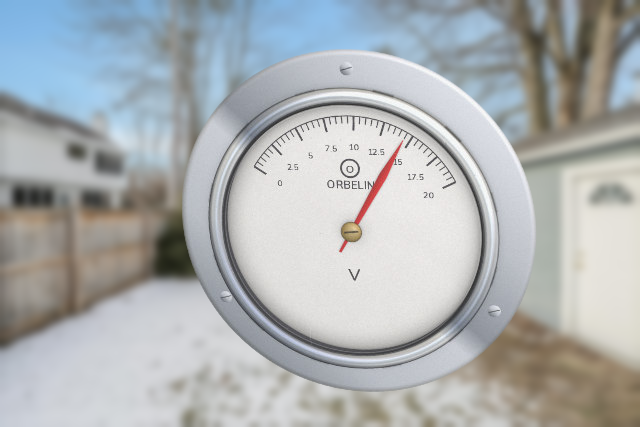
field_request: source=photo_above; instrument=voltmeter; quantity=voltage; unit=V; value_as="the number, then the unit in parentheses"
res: 14.5 (V)
